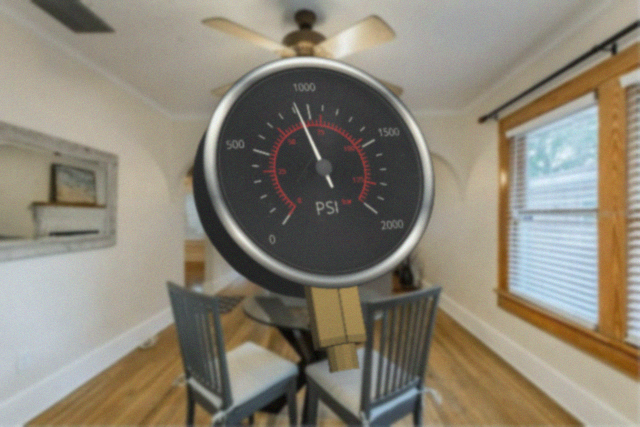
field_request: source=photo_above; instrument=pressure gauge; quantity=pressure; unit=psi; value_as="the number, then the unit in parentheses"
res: 900 (psi)
